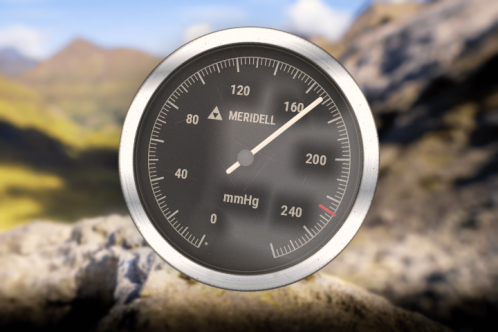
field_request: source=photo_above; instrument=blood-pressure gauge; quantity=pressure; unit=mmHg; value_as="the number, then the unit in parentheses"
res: 168 (mmHg)
